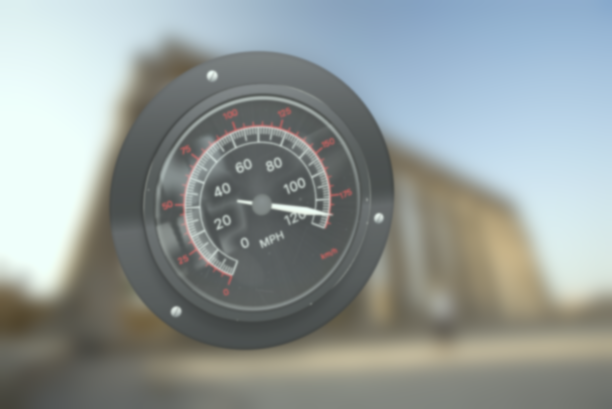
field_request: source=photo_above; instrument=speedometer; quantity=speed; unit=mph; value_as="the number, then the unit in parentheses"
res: 115 (mph)
